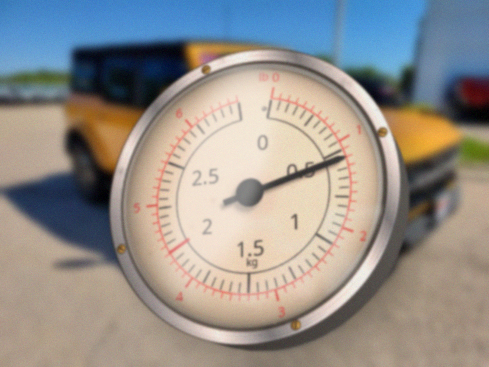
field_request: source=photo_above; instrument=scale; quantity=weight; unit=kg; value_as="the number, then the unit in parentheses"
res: 0.55 (kg)
